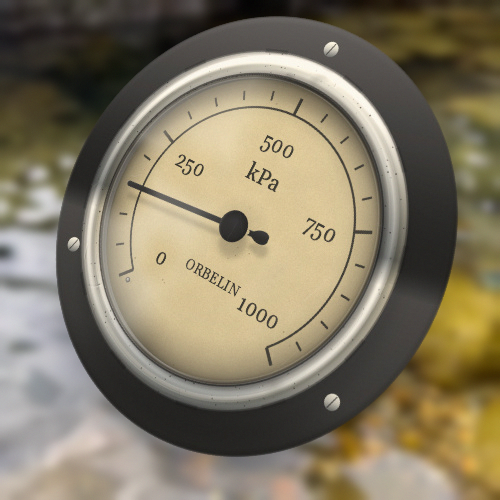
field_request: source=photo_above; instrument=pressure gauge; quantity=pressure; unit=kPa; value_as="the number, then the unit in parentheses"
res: 150 (kPa)
